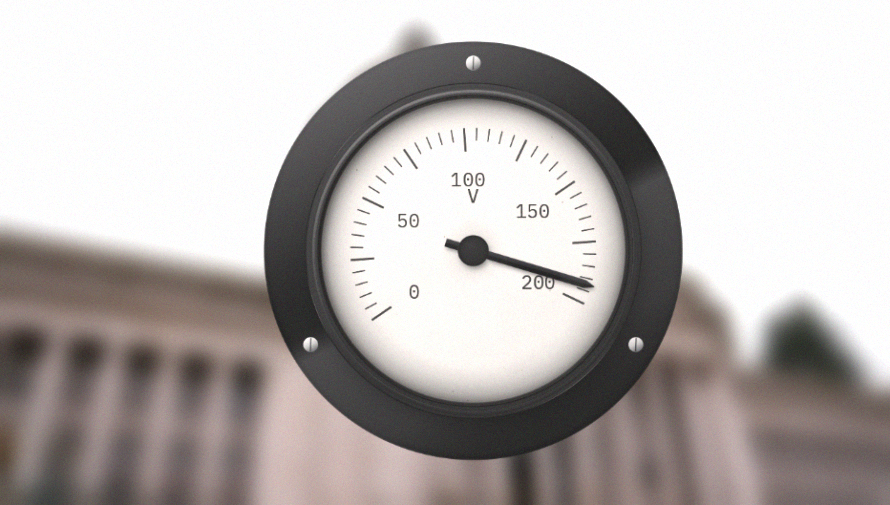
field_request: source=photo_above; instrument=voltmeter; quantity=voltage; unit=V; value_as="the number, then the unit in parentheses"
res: 192.5 (V)
